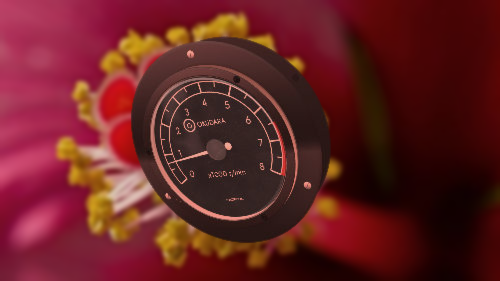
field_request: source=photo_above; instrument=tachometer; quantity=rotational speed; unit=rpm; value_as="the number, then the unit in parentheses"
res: 750 (rpm)
